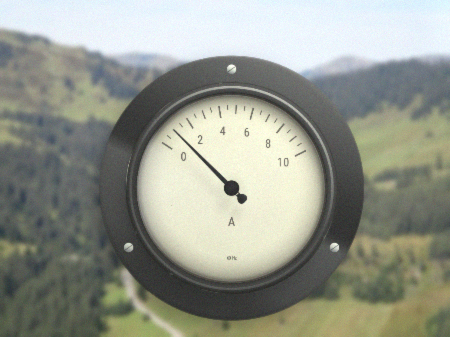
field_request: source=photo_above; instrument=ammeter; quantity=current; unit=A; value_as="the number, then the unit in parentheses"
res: 1 (A)
